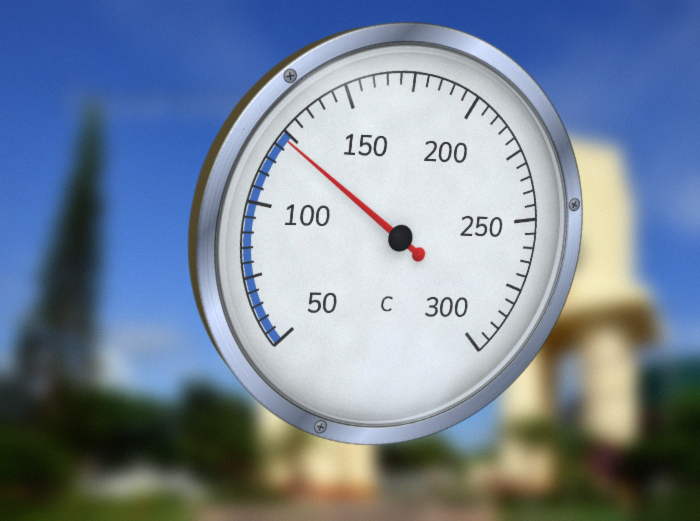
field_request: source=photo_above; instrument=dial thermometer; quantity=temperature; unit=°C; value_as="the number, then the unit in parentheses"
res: 122.5 (°C)
